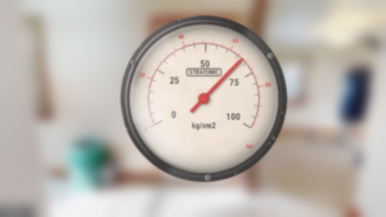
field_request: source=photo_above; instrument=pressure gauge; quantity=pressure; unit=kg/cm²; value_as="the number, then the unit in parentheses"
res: 67.5 (kg/cm²)
